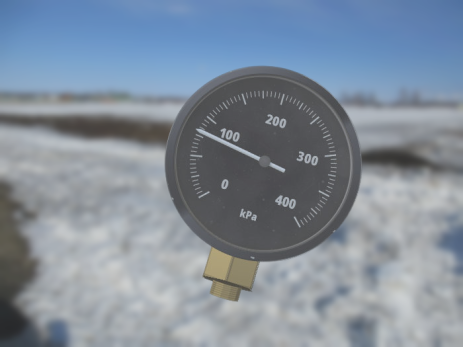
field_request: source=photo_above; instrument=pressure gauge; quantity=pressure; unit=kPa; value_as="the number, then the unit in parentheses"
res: 80 (kPa)
